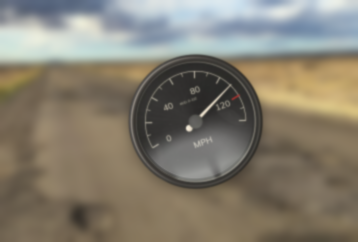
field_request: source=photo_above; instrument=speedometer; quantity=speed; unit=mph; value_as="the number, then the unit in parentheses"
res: 110 (mph)
